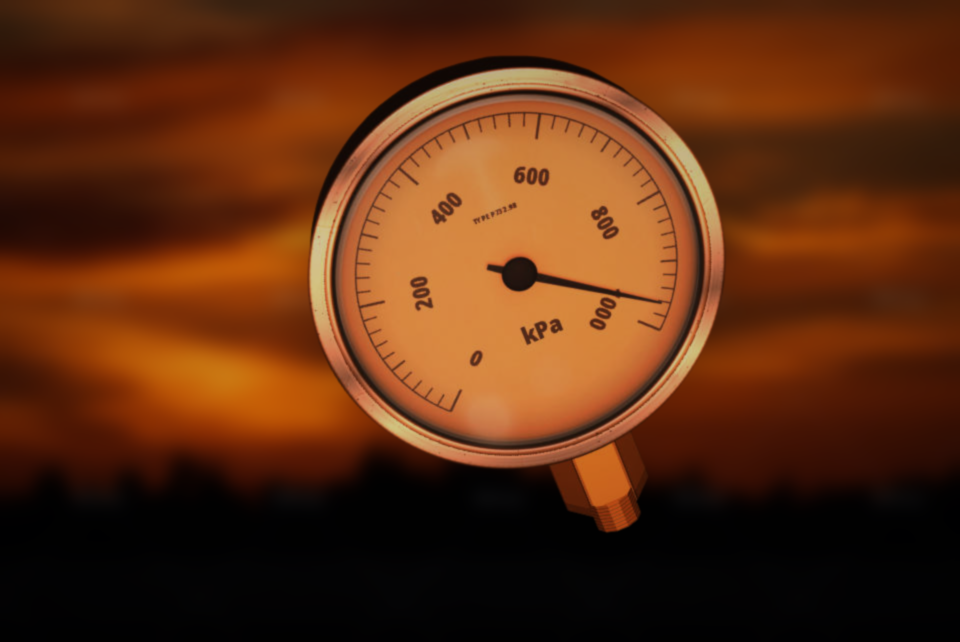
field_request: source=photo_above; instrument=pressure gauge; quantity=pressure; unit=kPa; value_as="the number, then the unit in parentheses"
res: 960 (kPa)
